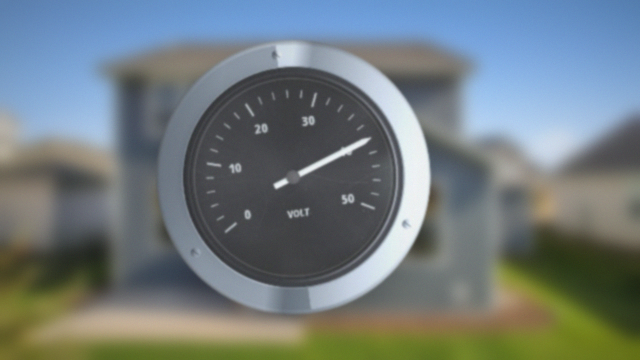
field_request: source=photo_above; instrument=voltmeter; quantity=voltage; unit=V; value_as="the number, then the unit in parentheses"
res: 40 (V)
